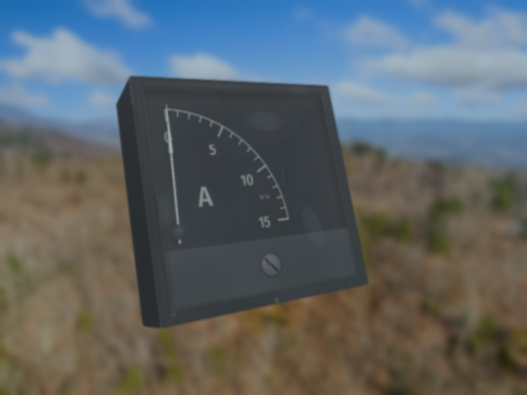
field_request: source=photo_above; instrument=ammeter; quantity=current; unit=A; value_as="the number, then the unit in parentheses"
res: 0 (A)
